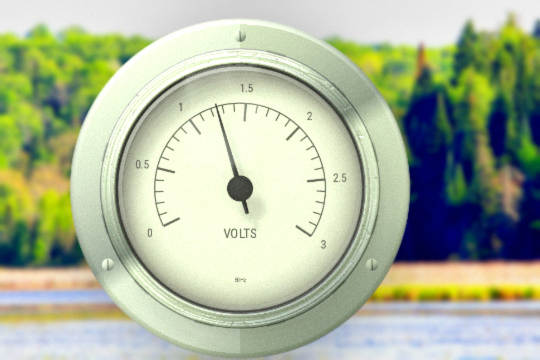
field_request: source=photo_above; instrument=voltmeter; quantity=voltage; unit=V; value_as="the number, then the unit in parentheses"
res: 1.25 (V)
